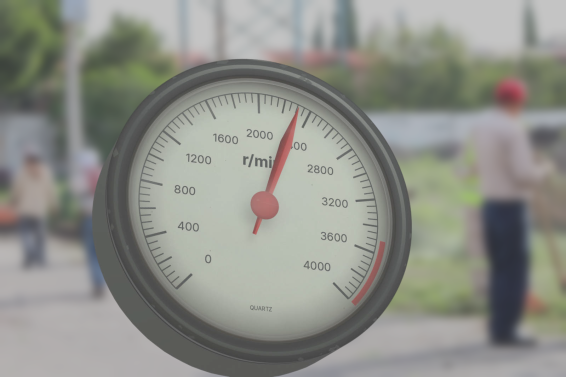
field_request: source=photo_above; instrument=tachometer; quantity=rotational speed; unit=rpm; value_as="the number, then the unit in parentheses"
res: 2300 (rpm)
